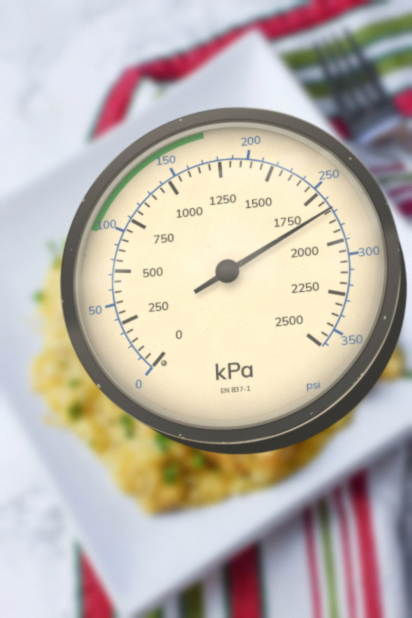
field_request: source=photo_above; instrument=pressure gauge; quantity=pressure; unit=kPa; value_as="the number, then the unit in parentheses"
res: 1850 (kPa)
